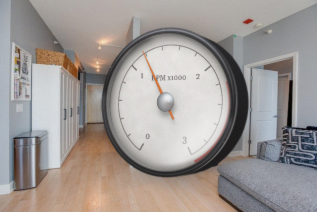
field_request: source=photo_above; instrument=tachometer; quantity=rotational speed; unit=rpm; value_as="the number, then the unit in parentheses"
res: 1200 (rpm)
